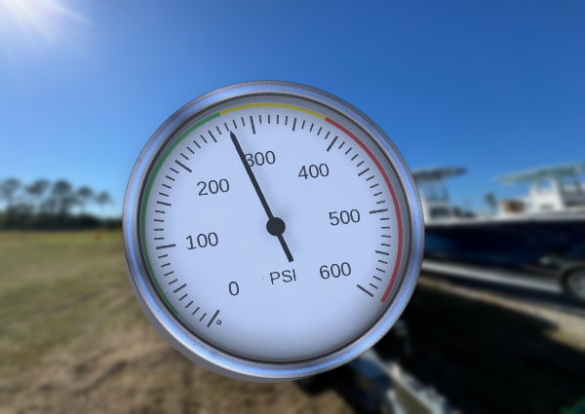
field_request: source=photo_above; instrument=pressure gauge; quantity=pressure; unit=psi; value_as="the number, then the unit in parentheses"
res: 270 (psi)
